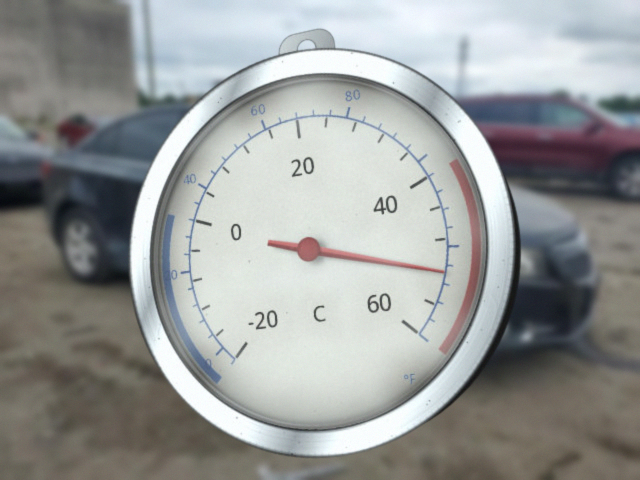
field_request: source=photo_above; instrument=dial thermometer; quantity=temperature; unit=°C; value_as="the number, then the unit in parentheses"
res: 52 (°C)
